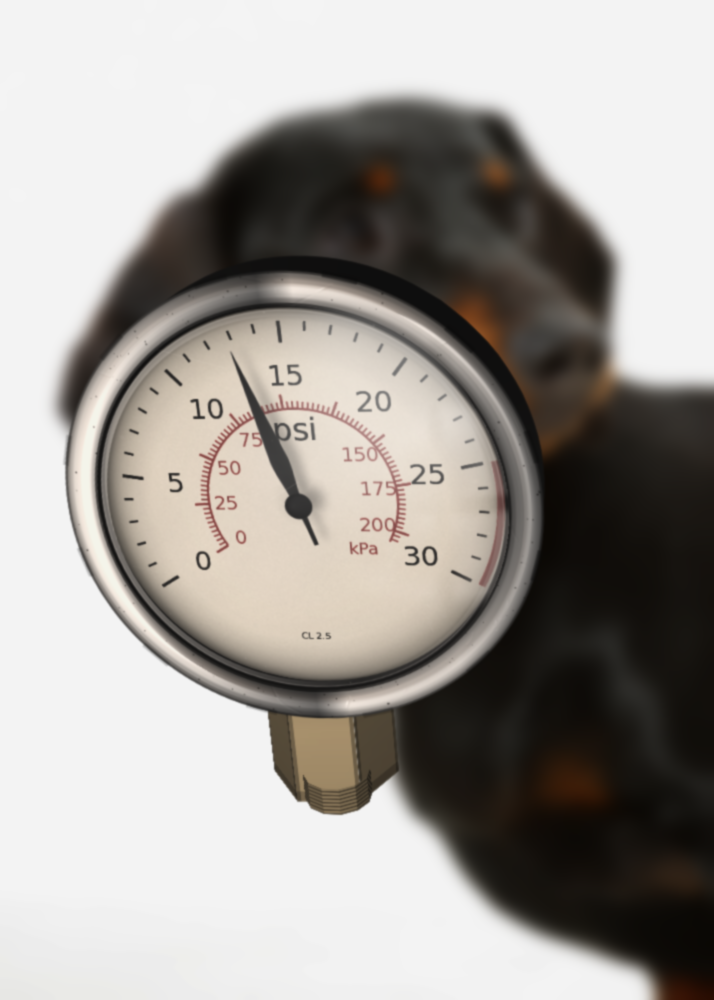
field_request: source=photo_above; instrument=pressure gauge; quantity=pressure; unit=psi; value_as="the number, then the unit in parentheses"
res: 13 (psi)
